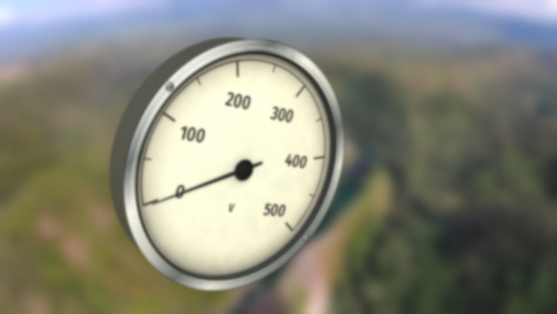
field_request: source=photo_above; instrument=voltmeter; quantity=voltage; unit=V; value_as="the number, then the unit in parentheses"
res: 0 (V)
